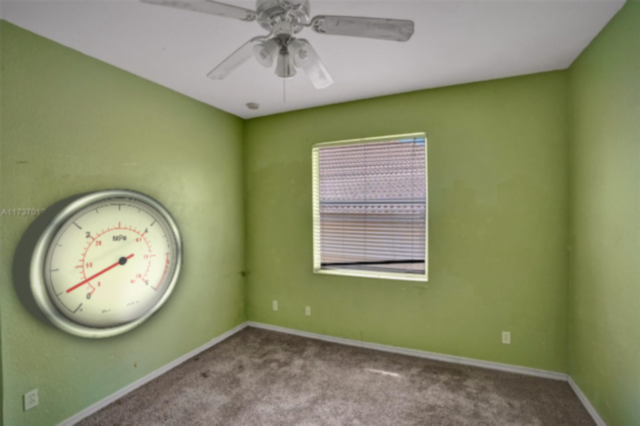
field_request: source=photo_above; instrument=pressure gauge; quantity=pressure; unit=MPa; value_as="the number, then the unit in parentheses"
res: 0.5 (MPa)
